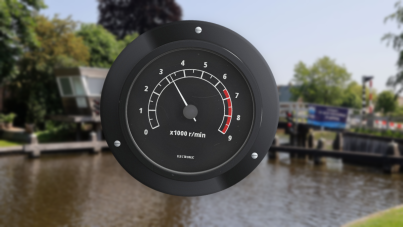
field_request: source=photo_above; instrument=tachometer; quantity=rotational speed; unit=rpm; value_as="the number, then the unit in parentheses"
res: 3250 (rpm)
